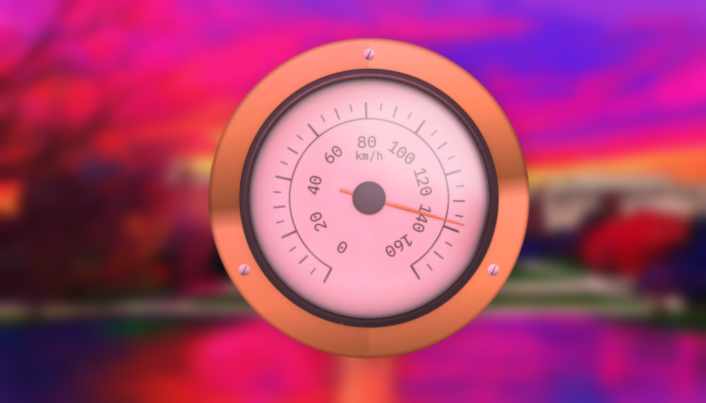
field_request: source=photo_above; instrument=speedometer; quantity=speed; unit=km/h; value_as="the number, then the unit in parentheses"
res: 137.5 (km/h)
